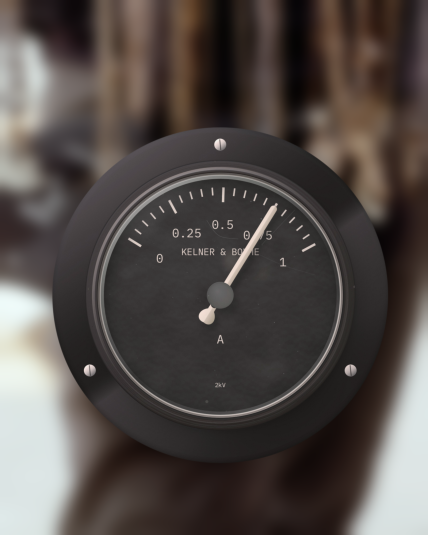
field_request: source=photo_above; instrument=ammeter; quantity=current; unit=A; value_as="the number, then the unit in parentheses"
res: 0.75 (A)
